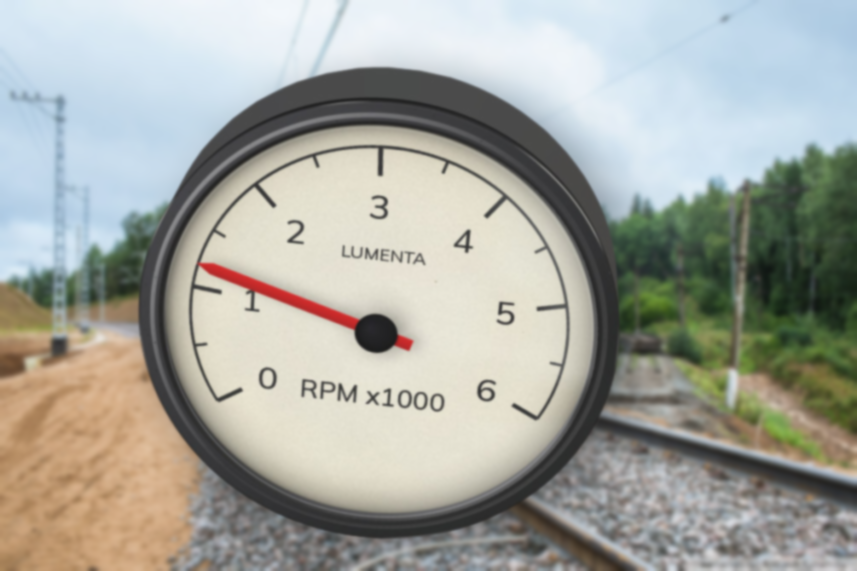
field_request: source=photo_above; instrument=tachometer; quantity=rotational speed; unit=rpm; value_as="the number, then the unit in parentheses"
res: 1250 (rpm)
